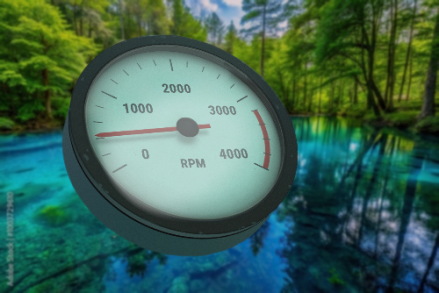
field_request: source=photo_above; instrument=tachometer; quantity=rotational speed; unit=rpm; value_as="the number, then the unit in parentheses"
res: 400 (rpm)
